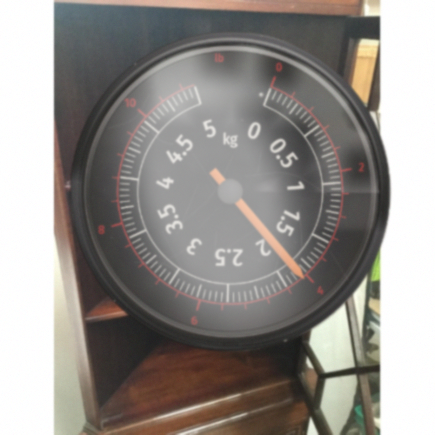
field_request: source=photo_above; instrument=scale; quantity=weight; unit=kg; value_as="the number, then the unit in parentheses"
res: 1.85 (kg)
